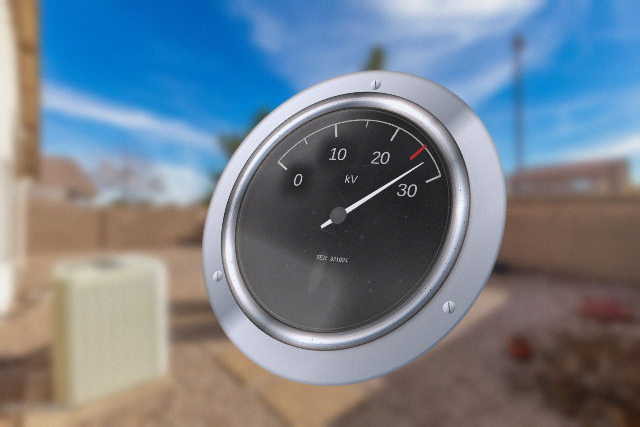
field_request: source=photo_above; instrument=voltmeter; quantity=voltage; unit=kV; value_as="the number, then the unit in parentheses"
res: 27.5 (kV)
